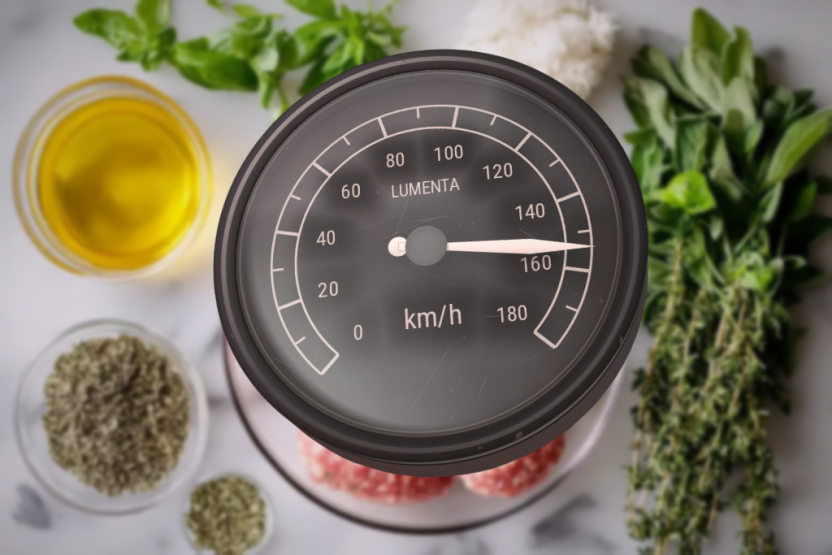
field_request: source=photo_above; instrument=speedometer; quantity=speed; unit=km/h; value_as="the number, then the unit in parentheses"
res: 155 (km/h)
